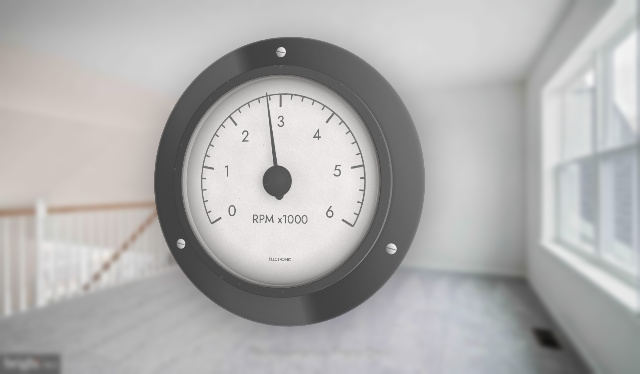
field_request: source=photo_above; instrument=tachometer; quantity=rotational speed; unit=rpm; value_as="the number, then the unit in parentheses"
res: 2800 (rpm)
